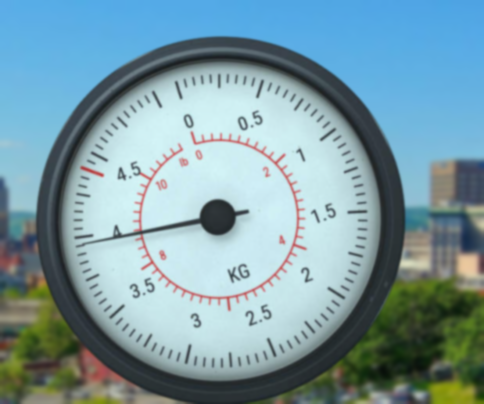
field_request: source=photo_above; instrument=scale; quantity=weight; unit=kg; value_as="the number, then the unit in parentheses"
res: 3.95 (kg)
